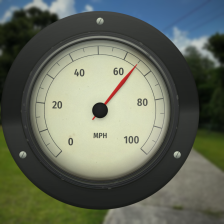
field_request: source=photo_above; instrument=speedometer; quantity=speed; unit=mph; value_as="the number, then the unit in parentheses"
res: 65 (mph)
